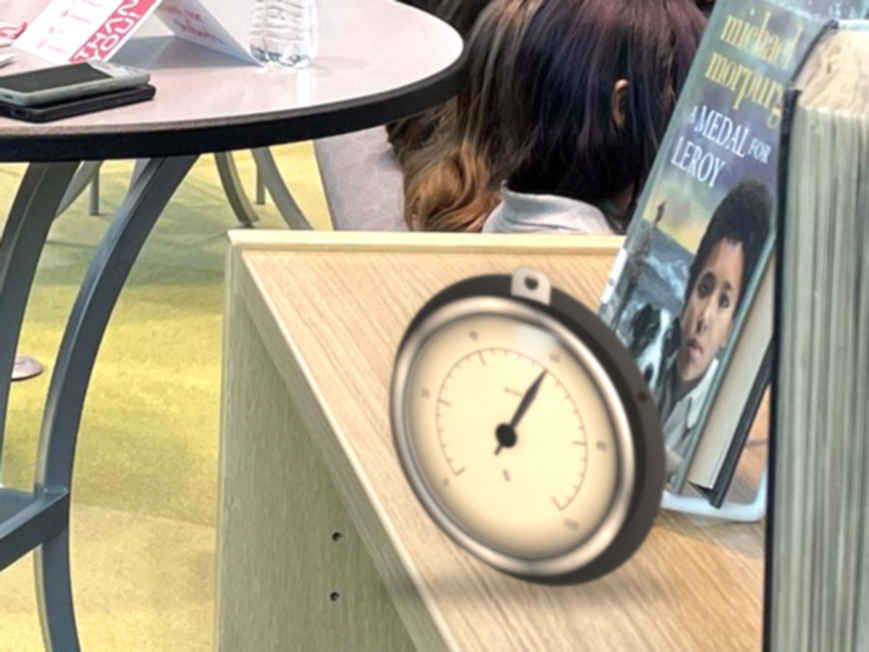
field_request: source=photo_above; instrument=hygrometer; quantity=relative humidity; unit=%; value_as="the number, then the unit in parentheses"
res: 60 (%)
